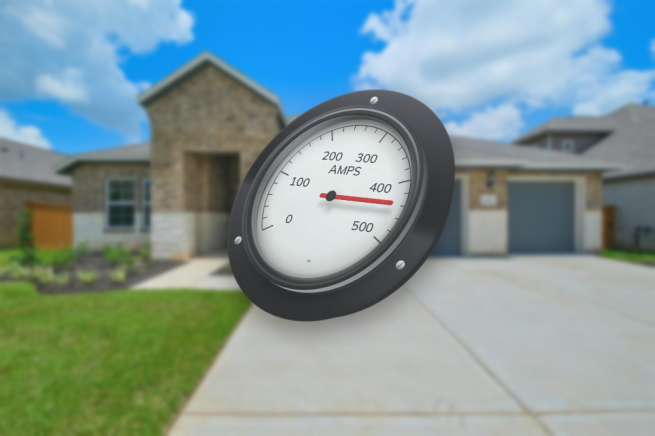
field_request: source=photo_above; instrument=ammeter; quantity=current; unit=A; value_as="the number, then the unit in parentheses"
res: 440 (A)
